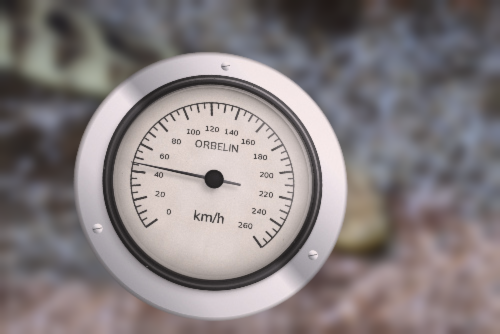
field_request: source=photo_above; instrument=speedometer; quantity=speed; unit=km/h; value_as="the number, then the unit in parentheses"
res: 45 (km/h)
